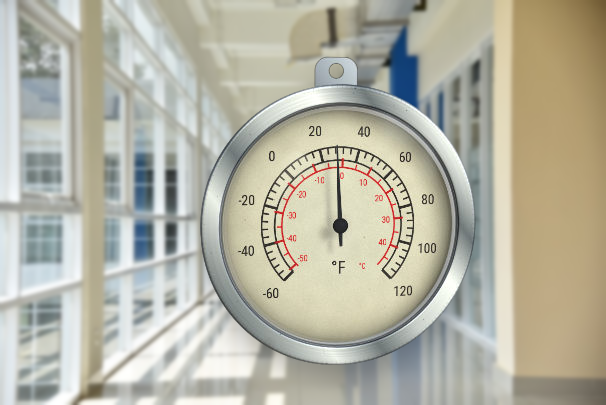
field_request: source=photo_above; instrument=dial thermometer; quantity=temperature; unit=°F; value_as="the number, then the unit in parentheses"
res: 28 (°F)
